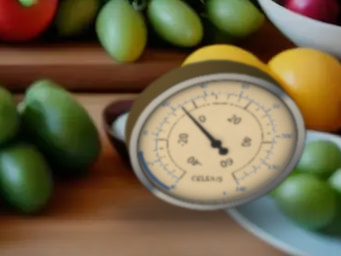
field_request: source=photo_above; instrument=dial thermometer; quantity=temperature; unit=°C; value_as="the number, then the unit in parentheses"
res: -4 (°C)
